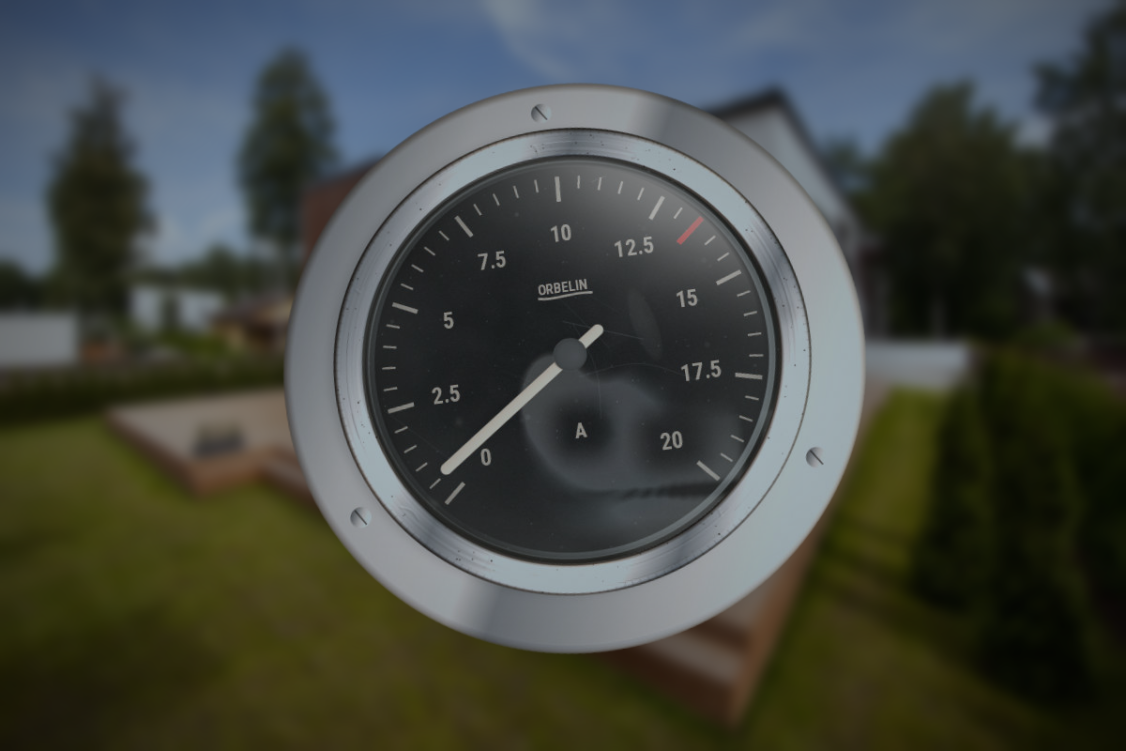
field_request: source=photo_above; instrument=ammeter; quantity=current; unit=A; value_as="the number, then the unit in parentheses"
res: 0.5 (A)
